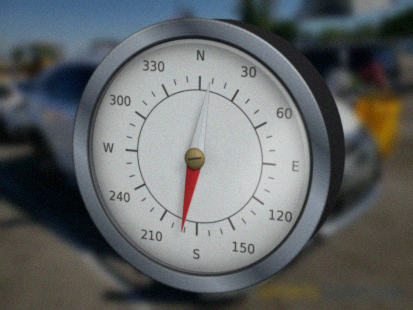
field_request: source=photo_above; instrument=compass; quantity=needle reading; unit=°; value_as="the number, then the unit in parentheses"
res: 190 (°)
